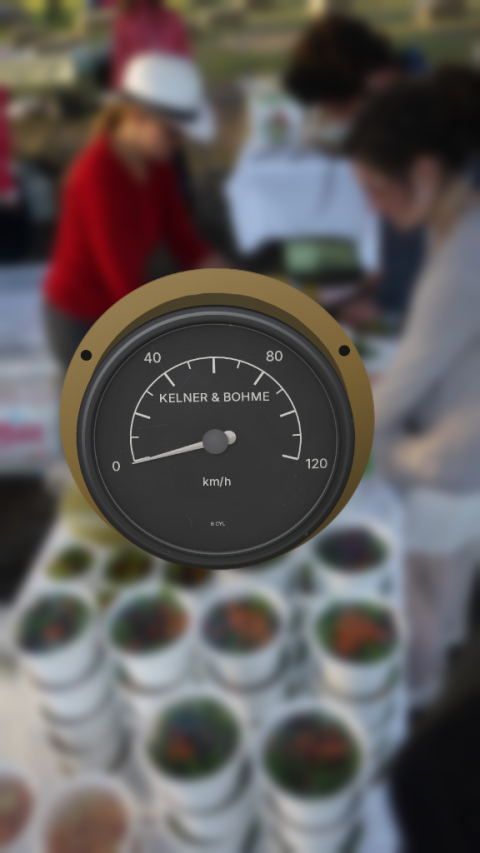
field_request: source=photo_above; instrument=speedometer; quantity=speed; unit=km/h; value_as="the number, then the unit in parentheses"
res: 0 (km/h)
